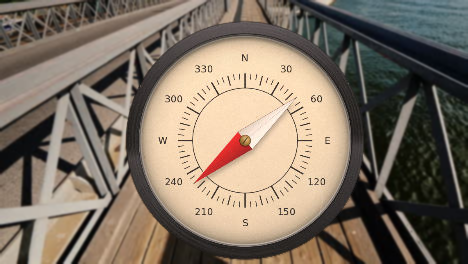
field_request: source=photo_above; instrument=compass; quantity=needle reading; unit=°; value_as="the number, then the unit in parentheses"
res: 230 (°)
